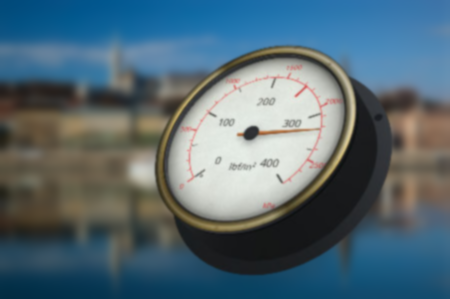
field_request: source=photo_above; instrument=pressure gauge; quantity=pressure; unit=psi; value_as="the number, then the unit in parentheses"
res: 325 (psi)
